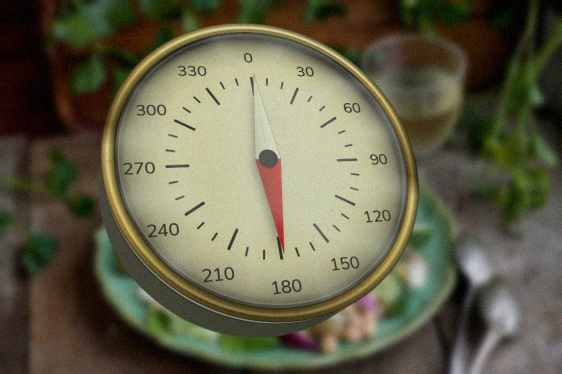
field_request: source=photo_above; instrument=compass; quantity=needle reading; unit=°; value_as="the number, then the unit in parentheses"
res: 180 (°)
